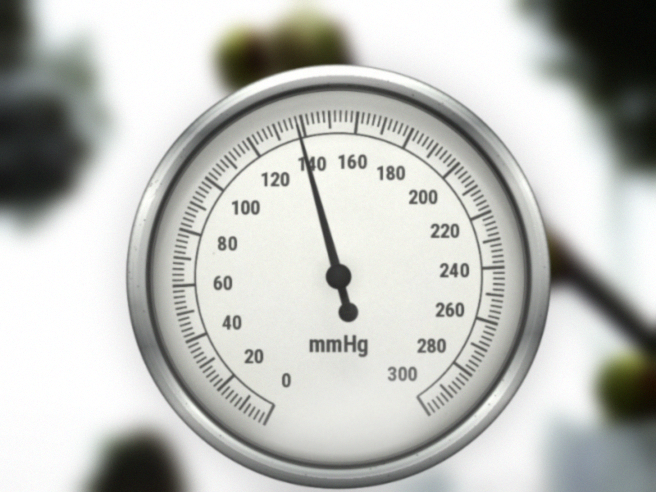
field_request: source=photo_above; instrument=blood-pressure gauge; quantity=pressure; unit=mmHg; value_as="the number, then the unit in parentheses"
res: 138 (mmHg)
